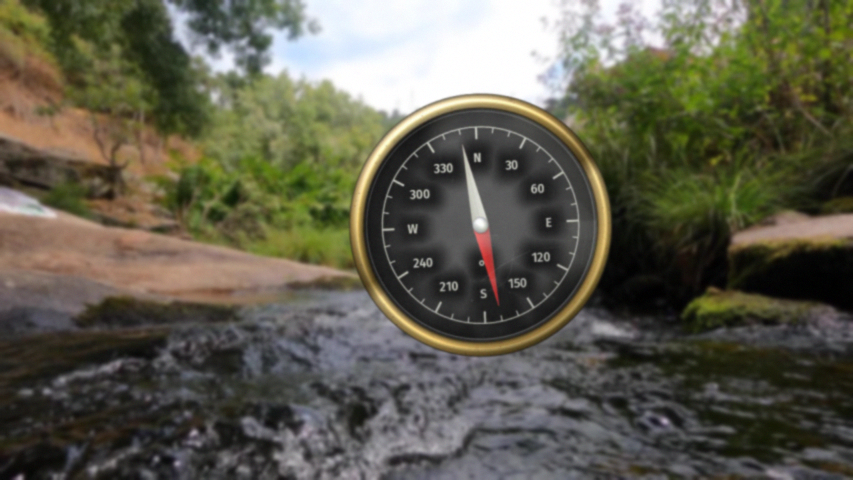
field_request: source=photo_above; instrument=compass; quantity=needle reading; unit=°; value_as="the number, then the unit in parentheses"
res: 170 (°)
